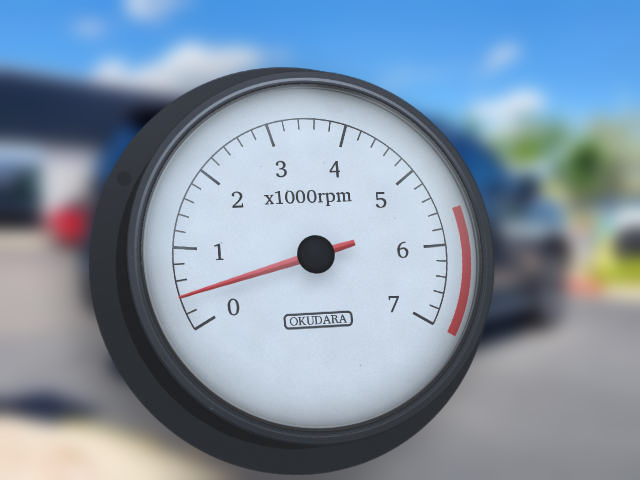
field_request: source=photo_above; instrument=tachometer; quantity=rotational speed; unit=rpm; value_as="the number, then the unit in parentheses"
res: 400 (rpm)
